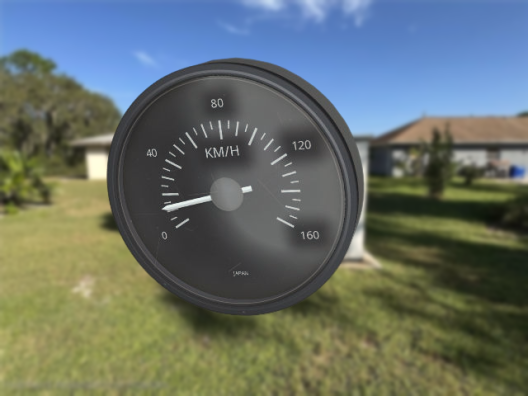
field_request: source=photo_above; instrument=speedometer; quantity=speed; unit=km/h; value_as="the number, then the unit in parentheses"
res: 12.5 (km/h)
